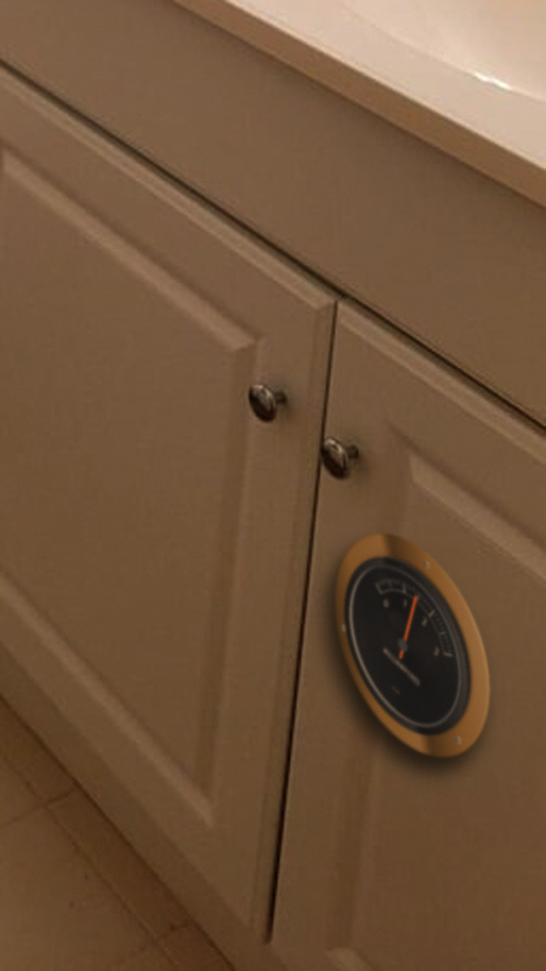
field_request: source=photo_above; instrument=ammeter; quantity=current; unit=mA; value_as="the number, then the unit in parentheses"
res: 1.5 (mA)
